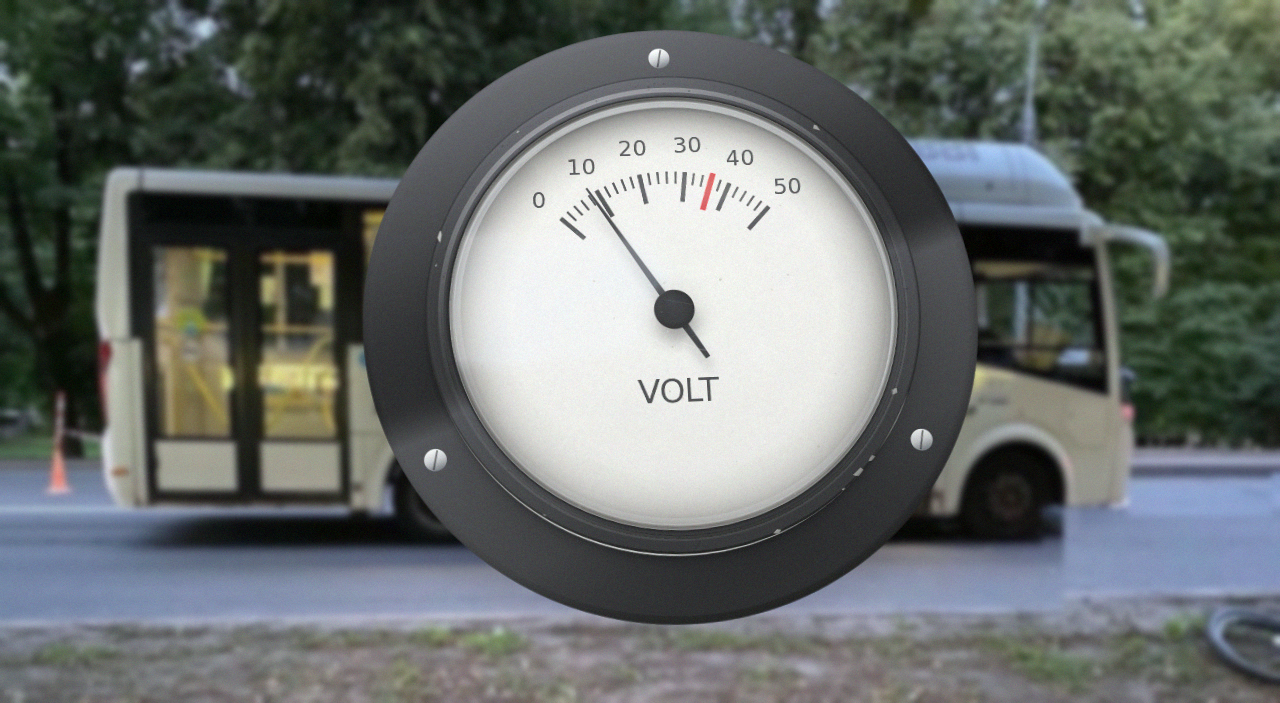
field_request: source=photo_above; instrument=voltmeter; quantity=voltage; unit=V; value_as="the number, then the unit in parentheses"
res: 8 (V)
